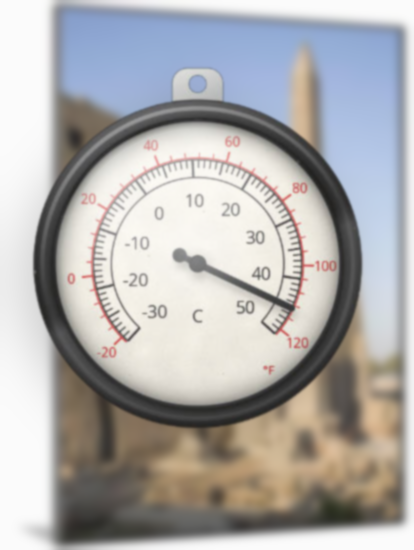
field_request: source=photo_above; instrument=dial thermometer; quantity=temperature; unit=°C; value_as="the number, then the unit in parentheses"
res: 45 (°C)
